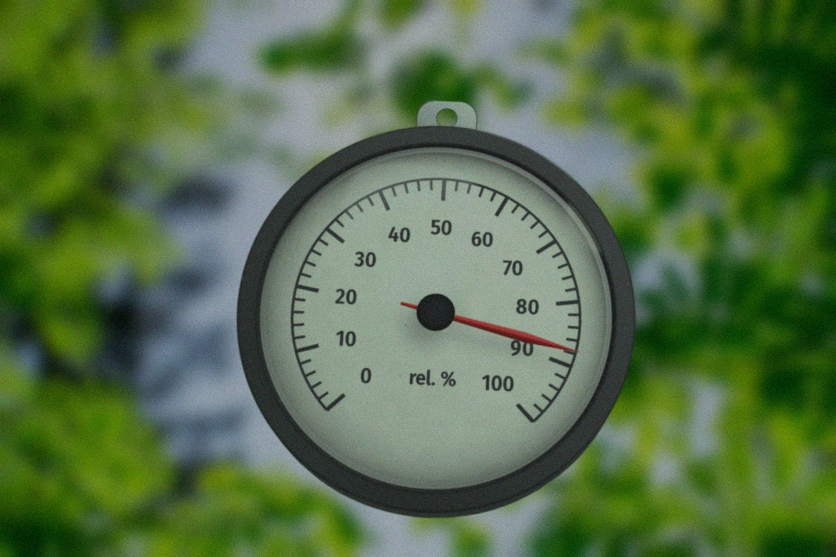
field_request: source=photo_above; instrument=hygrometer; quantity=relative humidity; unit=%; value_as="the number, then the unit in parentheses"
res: 88 (%)
